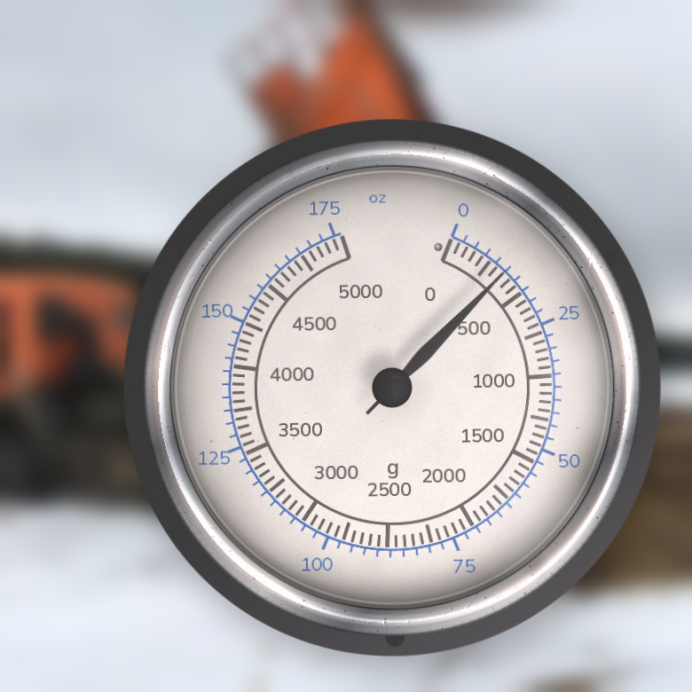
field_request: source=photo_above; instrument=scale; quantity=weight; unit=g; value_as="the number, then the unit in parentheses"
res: 350 (g)
